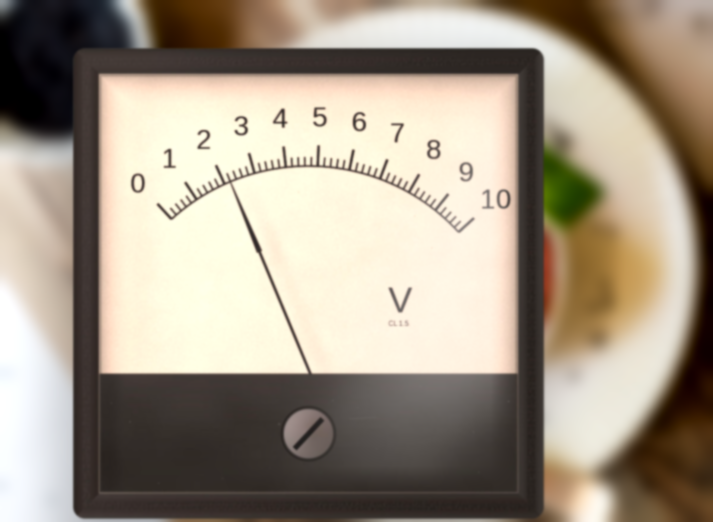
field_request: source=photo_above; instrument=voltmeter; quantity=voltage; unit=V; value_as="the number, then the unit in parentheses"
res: 2.2 (V)
